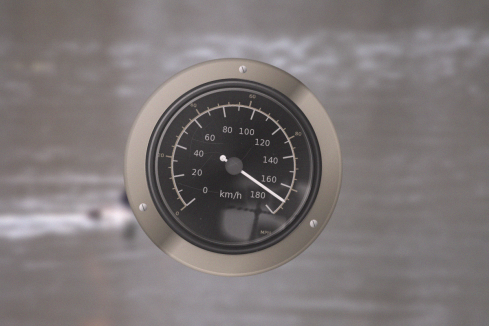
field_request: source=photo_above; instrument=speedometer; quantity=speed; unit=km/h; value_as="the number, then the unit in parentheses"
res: 170 (km/h)
